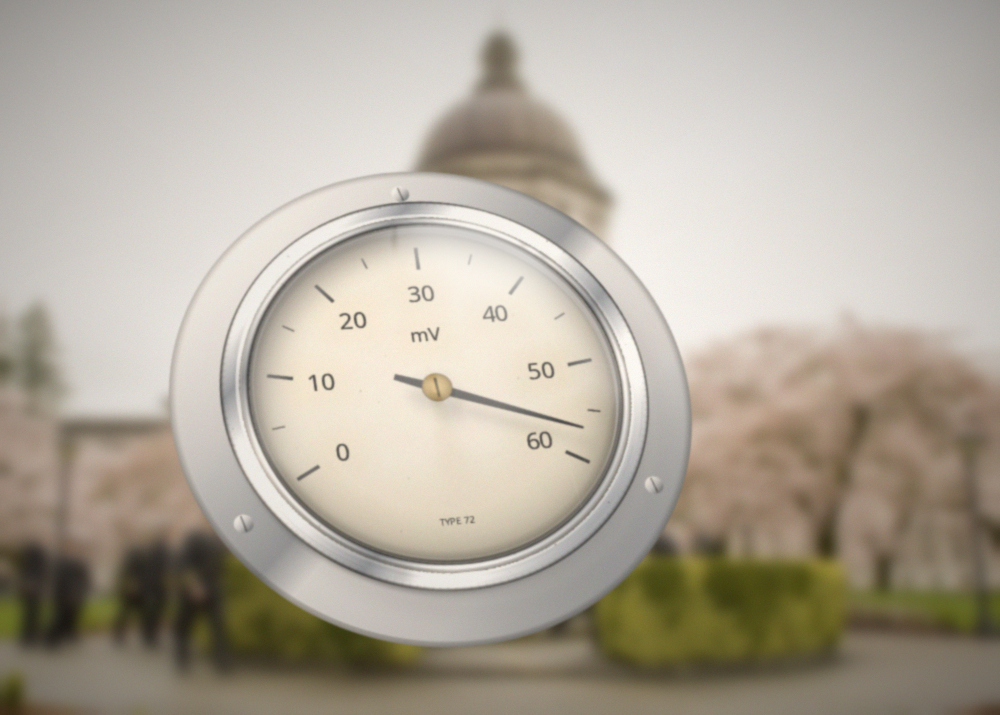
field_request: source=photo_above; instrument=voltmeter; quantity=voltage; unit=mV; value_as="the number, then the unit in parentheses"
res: 57.5 (mV)
